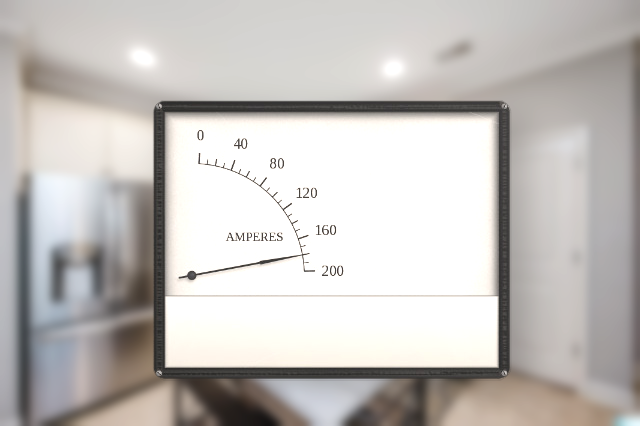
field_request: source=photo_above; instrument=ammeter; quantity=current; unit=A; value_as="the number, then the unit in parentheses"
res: 180 (A)
